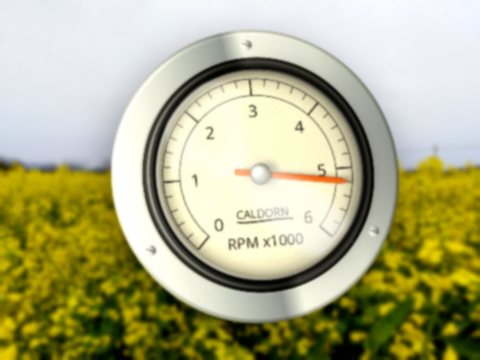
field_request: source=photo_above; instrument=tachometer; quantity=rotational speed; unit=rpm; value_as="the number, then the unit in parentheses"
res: 5200 (rpm)
